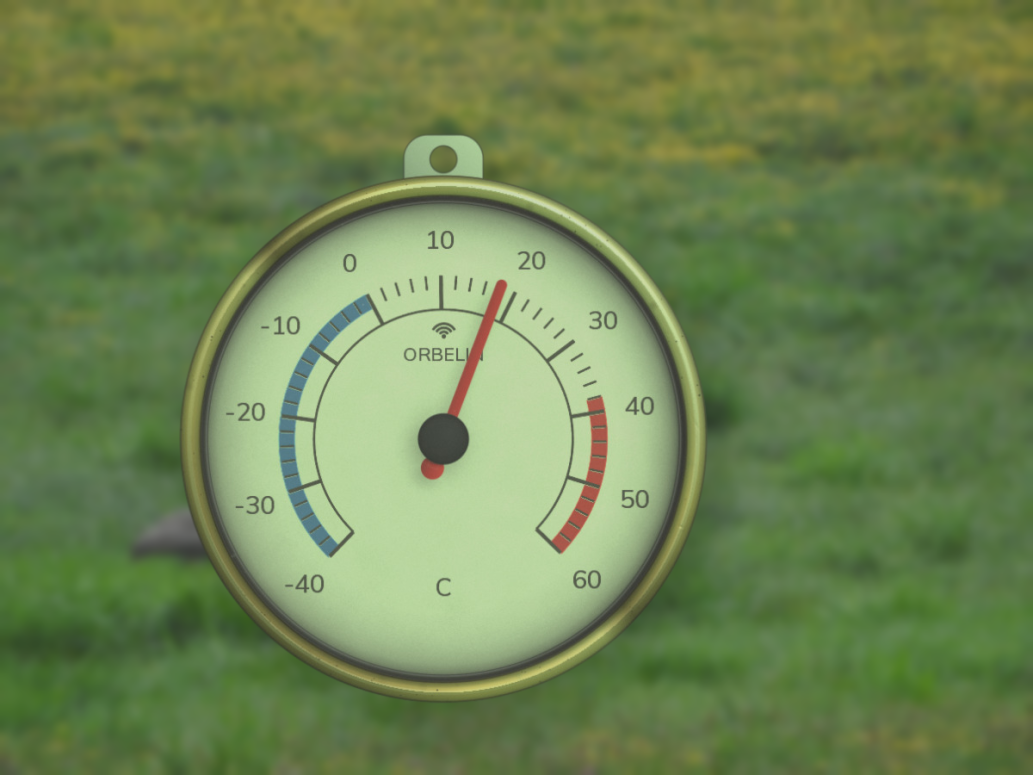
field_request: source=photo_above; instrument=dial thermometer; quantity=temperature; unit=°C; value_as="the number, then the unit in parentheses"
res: 18 (°C)
